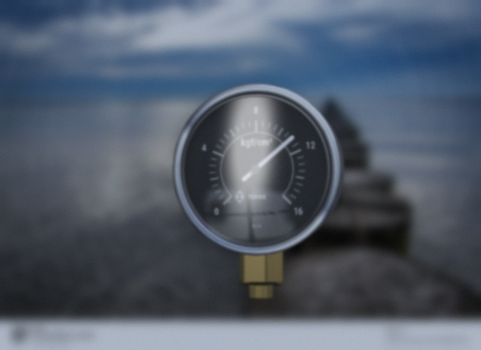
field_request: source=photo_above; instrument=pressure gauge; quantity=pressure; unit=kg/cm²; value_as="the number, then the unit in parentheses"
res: 11 (kg/cm²)
